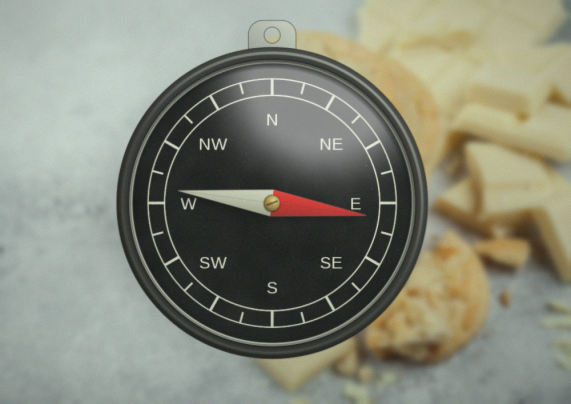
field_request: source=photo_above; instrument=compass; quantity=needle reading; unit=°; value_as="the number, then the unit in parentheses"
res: 97.5 (°)
